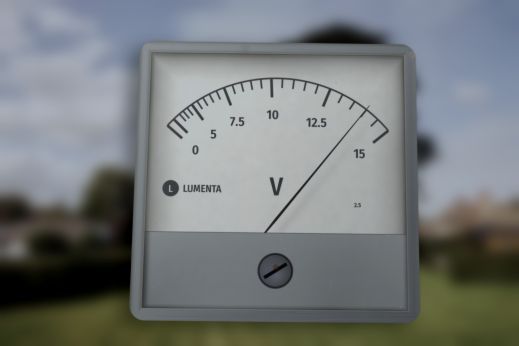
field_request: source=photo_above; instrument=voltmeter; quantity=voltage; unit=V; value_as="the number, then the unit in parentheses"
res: 14 (V)
